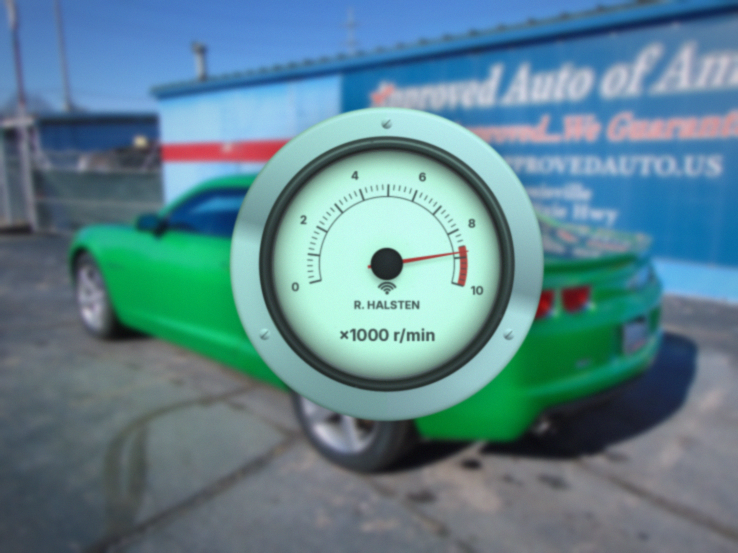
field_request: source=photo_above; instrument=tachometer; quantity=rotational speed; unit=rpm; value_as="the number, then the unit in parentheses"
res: 8800 (rpm)
